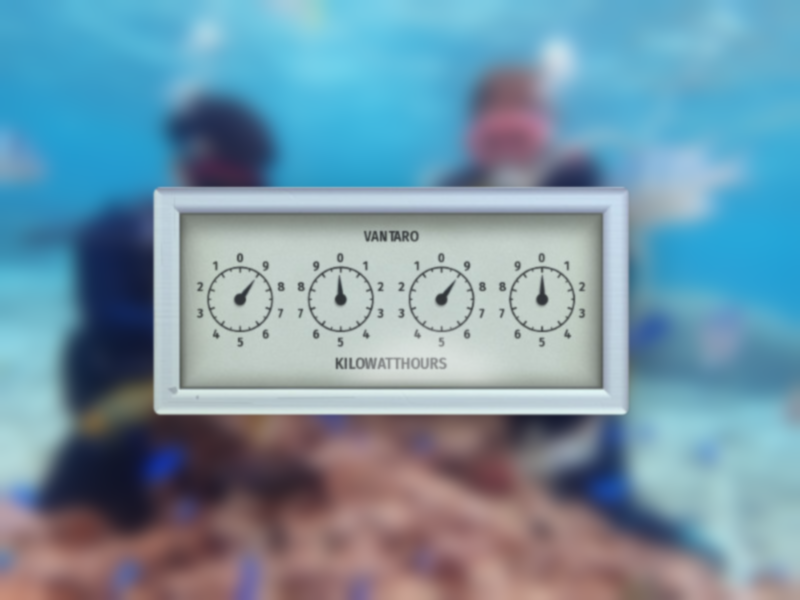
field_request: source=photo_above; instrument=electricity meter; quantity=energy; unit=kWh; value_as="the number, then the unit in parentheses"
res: 8990 (kWh)
